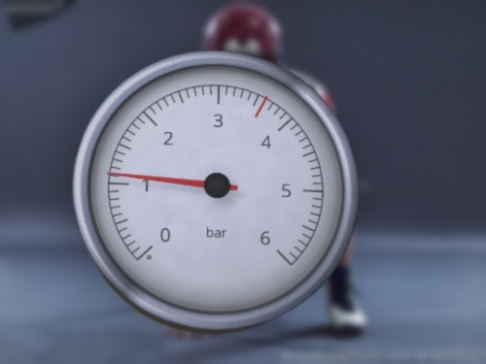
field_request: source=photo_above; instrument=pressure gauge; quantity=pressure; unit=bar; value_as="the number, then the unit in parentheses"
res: 1.1 (bar)
